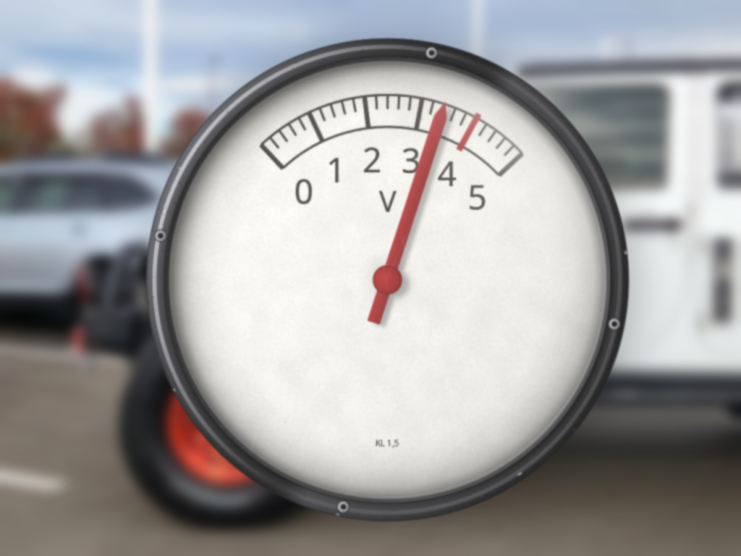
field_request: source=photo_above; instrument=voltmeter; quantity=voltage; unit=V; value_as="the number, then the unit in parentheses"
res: 3.4 (V)
